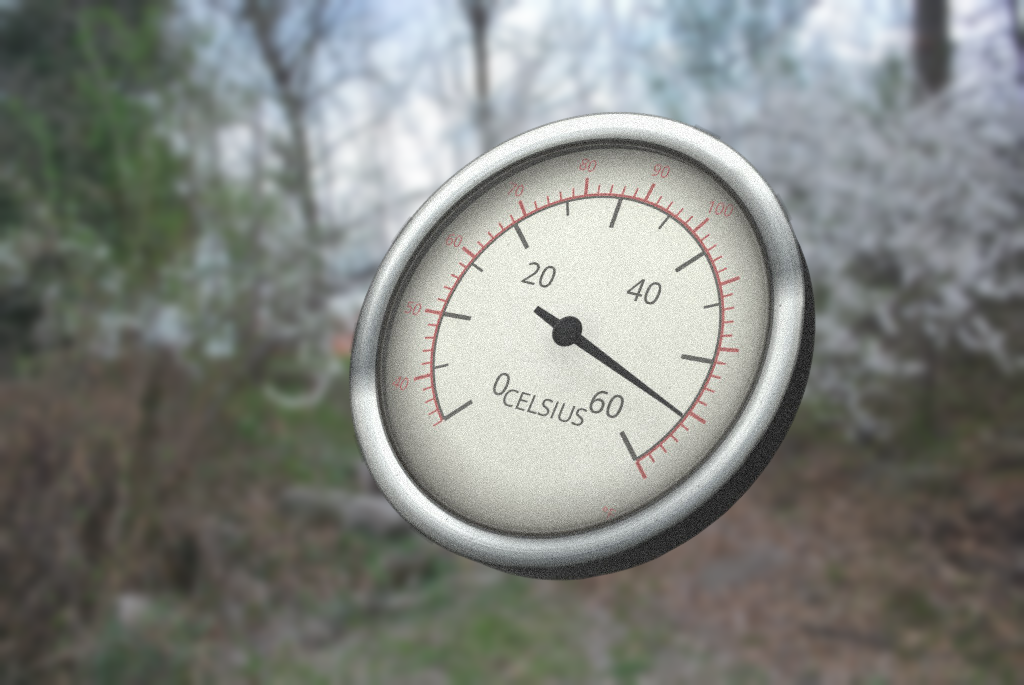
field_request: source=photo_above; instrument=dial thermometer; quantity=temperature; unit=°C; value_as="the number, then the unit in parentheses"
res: 55 (°C)
